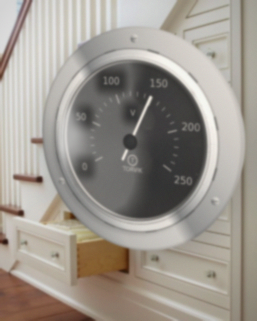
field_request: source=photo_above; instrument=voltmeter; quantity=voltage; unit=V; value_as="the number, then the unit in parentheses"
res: 150 (V)
